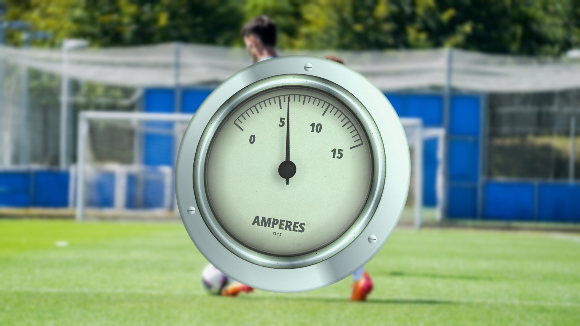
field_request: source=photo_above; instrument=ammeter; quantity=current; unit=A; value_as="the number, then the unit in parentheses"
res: 6 (A)
